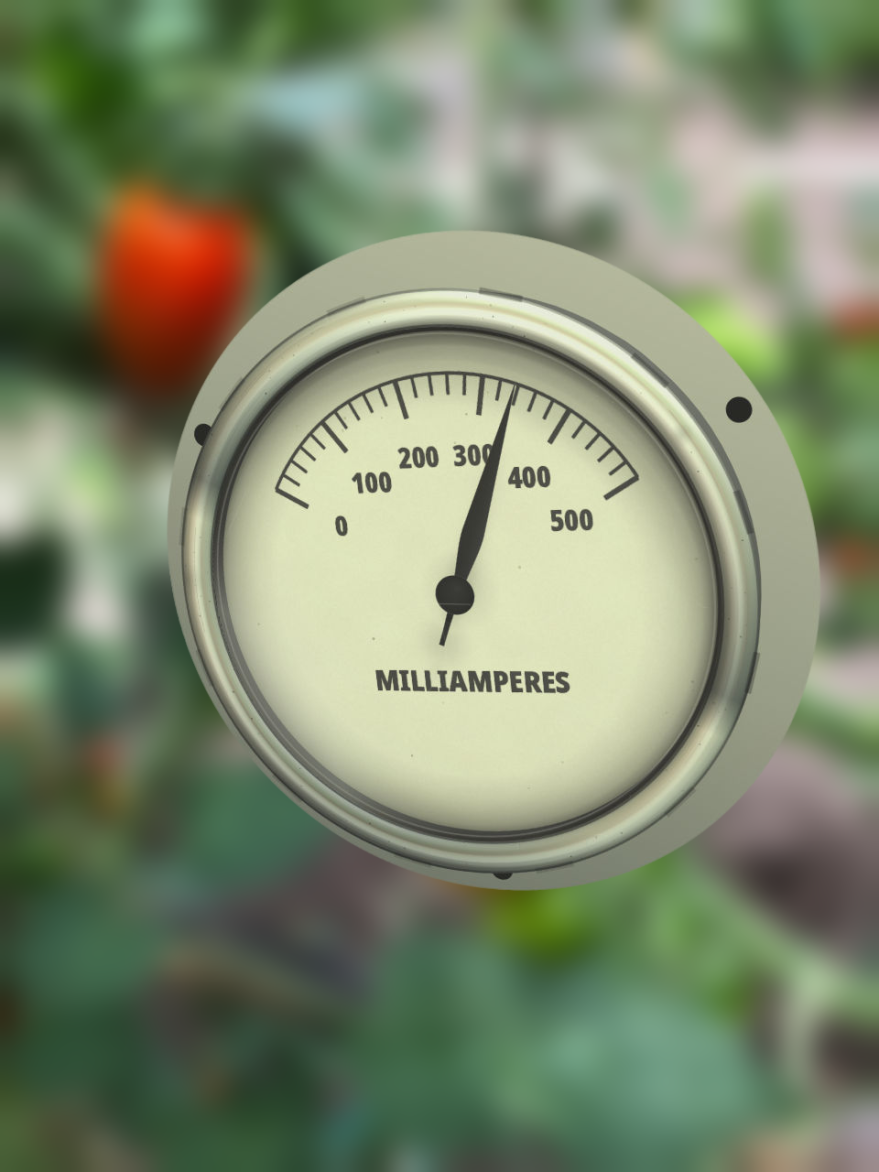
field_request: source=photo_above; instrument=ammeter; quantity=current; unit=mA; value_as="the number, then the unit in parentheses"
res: 340 (mA)
